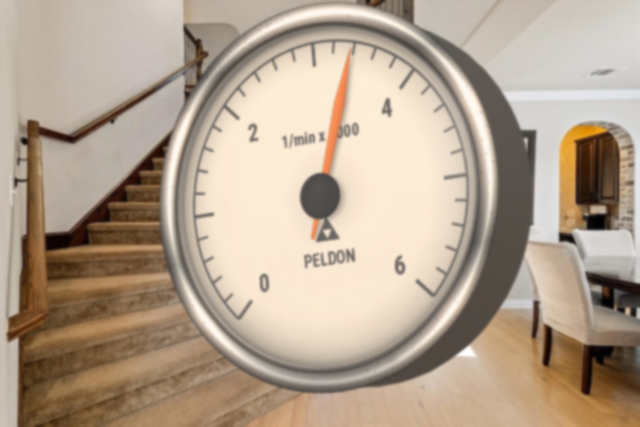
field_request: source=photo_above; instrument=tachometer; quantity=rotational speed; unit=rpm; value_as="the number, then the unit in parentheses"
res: 3400 (rpm)
